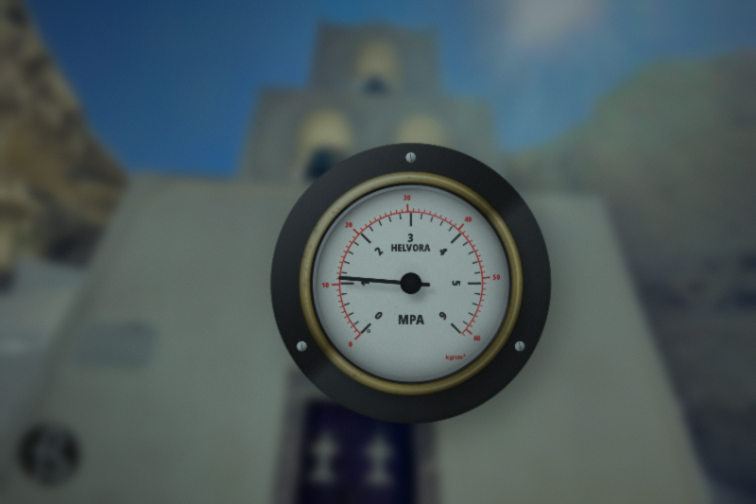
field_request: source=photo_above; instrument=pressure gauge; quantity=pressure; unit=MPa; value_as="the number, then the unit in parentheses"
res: 1.1 (MPa)
